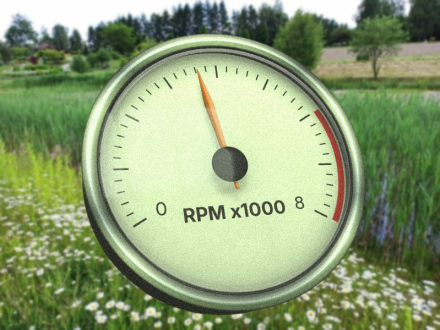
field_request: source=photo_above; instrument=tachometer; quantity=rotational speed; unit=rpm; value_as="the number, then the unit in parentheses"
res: 3600 (rpm)
